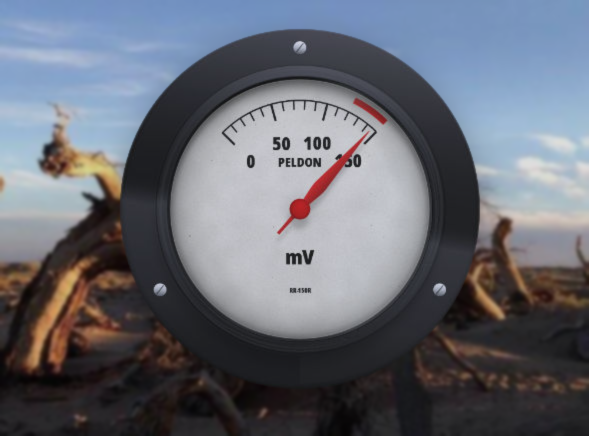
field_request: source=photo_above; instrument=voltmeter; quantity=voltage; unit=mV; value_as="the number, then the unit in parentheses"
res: 145 (mV)
